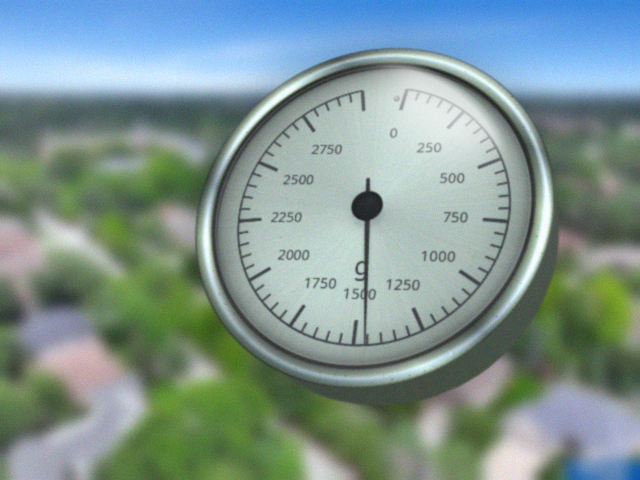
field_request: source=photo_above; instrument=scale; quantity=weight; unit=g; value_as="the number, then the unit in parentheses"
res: 1450 (g)
